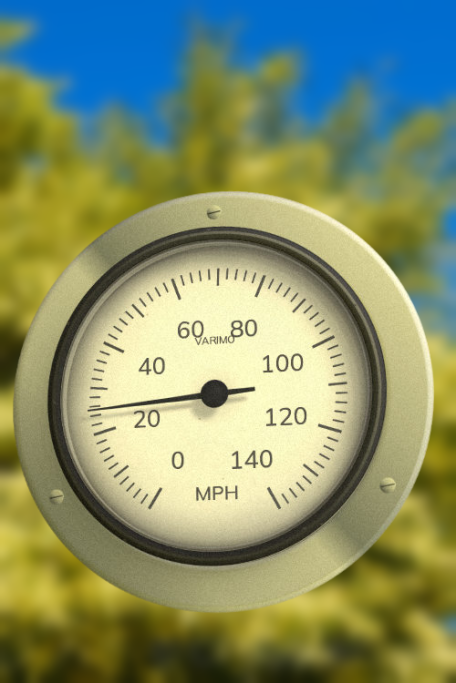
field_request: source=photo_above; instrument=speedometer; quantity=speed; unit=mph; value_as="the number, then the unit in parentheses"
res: 25 (mph)
